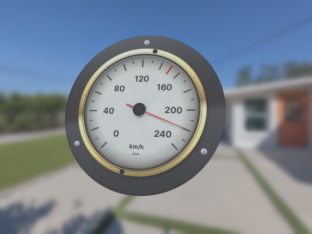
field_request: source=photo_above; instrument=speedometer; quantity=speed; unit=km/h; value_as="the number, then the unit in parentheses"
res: 220 (km/h)
